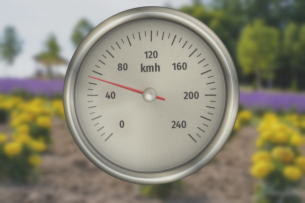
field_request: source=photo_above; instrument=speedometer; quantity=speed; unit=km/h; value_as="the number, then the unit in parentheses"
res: 55 (km/h)
